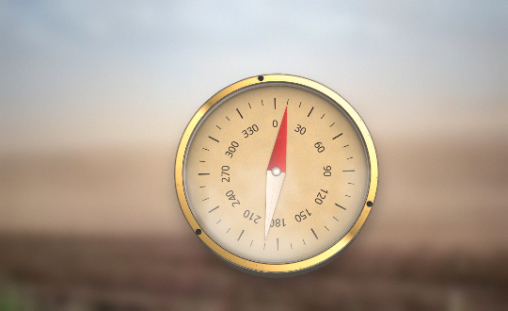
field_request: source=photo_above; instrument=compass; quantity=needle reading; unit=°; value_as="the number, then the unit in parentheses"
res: 10 (°)
